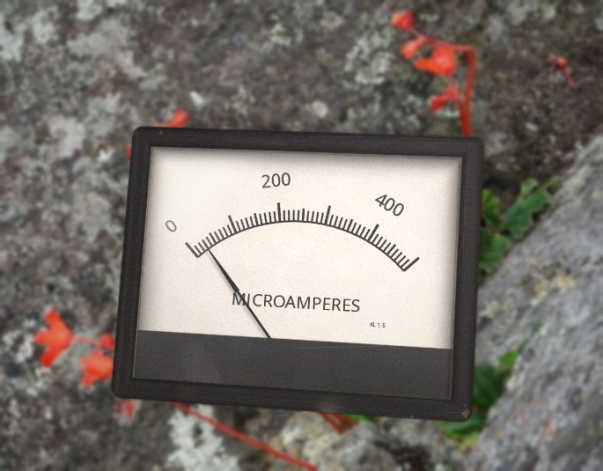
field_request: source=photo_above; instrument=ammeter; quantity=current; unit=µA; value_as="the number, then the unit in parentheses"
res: 30 (µA)
